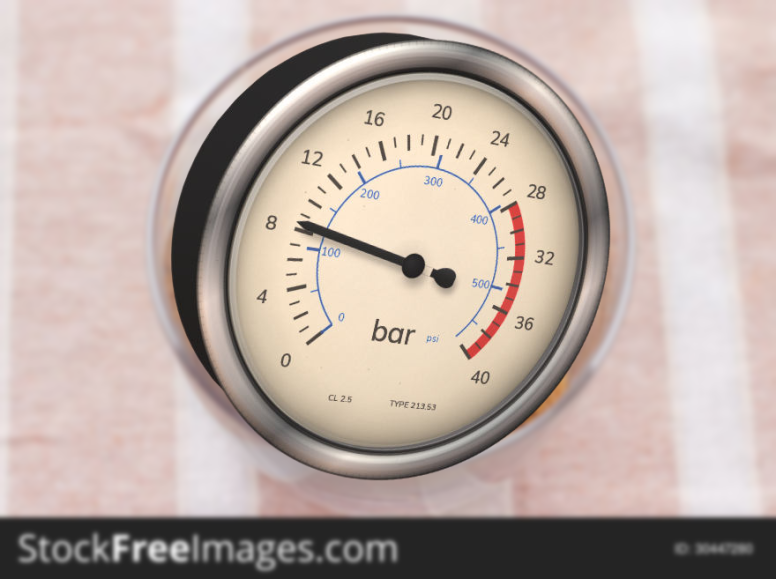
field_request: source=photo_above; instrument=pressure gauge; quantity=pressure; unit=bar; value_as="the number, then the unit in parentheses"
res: 8.5 (bar)
